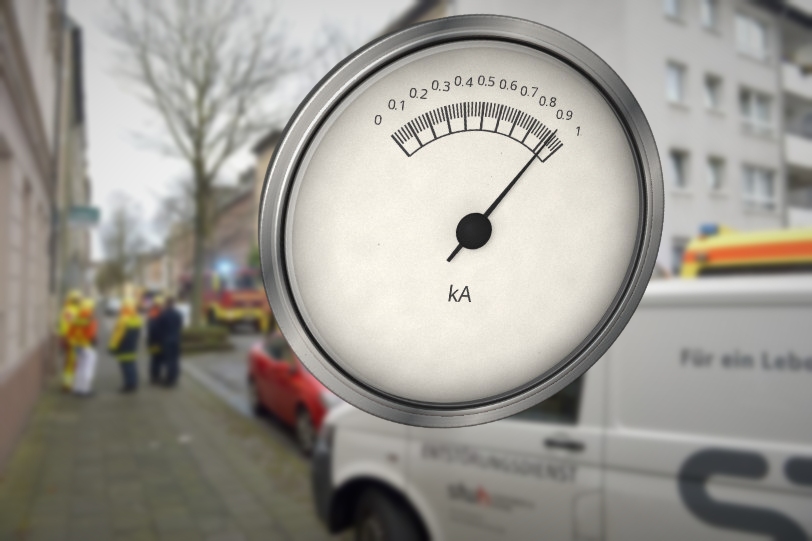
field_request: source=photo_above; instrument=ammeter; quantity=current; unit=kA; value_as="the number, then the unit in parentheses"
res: 0.9 (kA)
